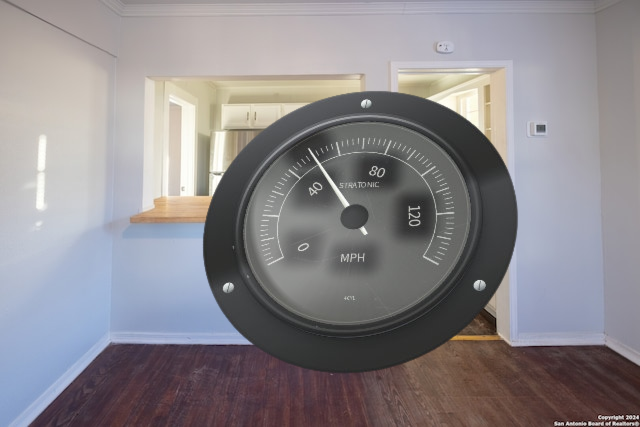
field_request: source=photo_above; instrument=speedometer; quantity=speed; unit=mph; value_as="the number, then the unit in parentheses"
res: 50 (mph)
